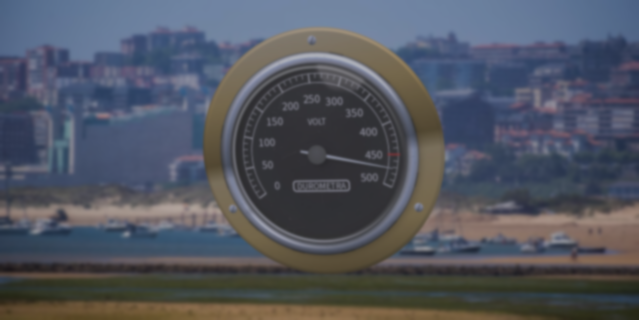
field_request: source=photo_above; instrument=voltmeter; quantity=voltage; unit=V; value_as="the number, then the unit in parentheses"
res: 470 (V)
